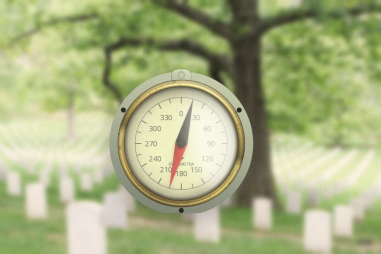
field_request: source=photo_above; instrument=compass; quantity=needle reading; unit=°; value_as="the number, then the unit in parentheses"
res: 195 (°)
